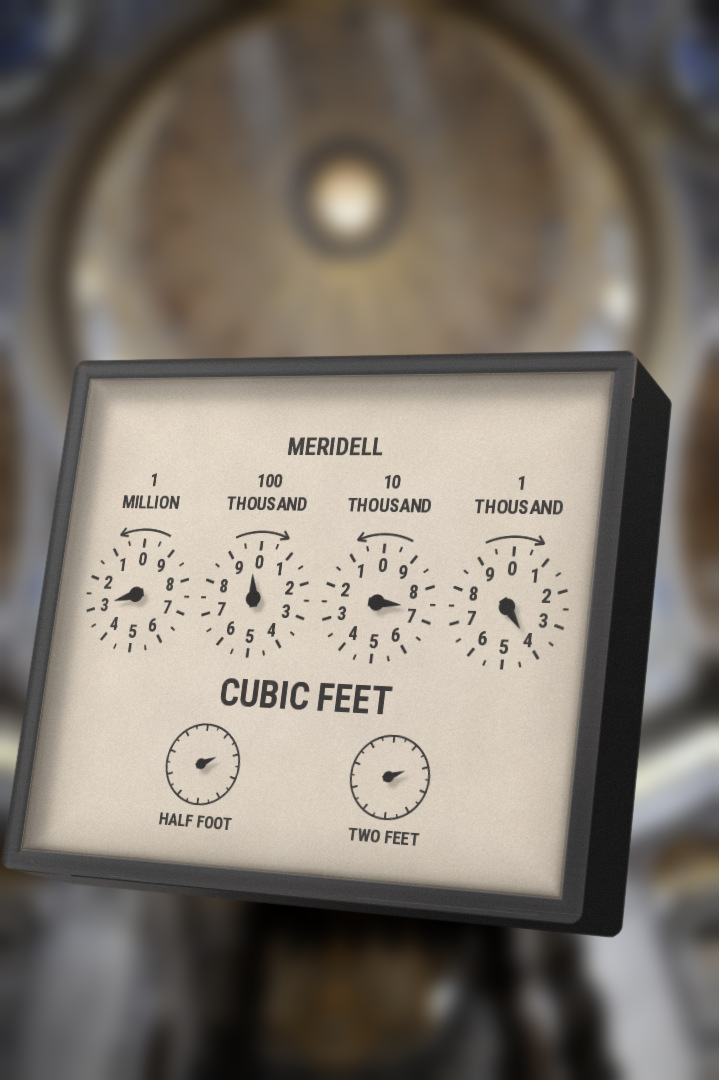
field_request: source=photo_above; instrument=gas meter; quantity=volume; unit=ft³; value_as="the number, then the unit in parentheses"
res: 297400 (ft³)
